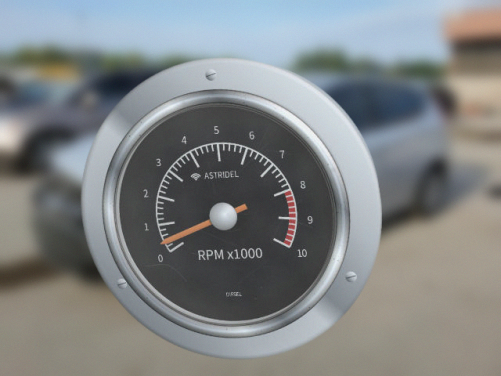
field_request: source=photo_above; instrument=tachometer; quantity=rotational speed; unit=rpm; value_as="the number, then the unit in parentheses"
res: 400 (rpm)
